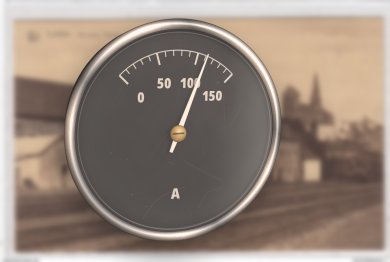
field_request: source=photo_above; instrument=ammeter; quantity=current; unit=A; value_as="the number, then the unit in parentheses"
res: 110 (A)
